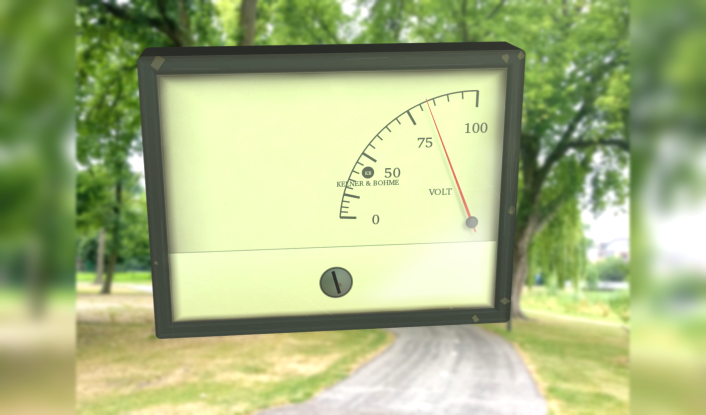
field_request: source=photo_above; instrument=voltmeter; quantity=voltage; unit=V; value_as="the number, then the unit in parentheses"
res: 82.5 (V)
